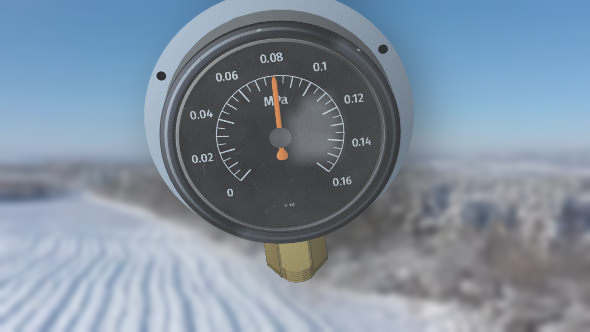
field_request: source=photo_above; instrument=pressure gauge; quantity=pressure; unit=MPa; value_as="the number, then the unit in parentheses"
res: 0.08 (MPa)
